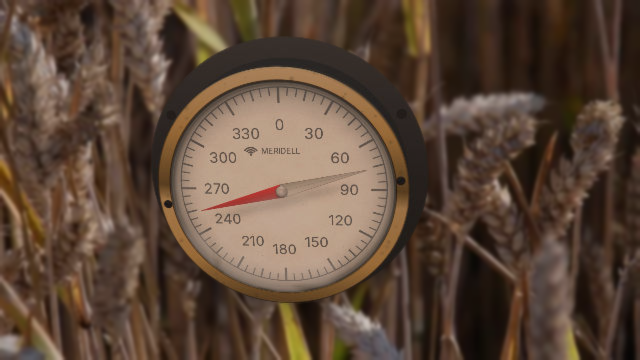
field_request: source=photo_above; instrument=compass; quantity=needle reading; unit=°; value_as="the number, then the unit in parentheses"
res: 255 (°)
